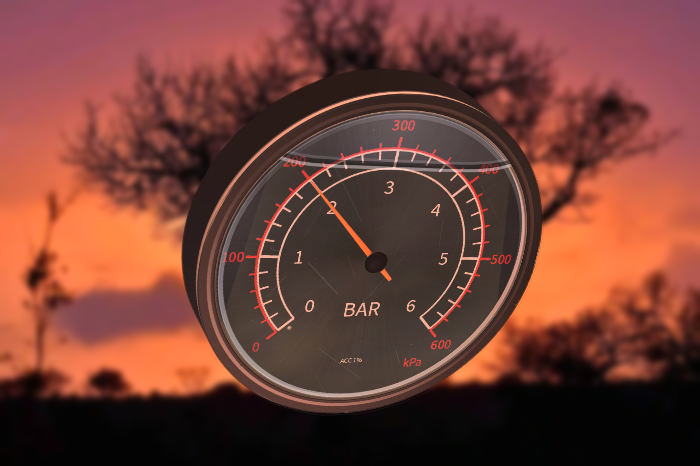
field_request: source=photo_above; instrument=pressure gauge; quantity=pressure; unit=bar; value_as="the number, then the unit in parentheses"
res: 2 (bar)
